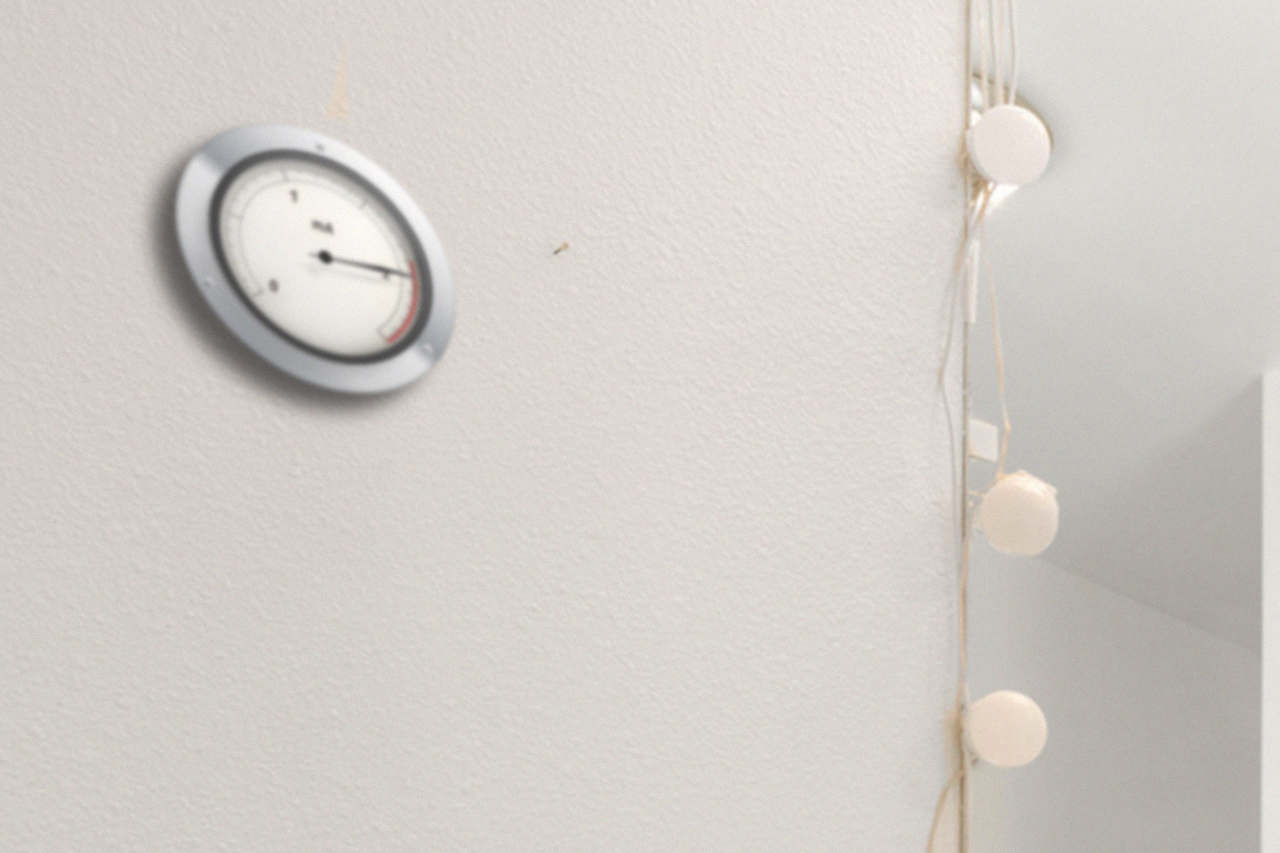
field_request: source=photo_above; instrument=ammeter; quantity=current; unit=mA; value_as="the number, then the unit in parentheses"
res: 2 (mA)
